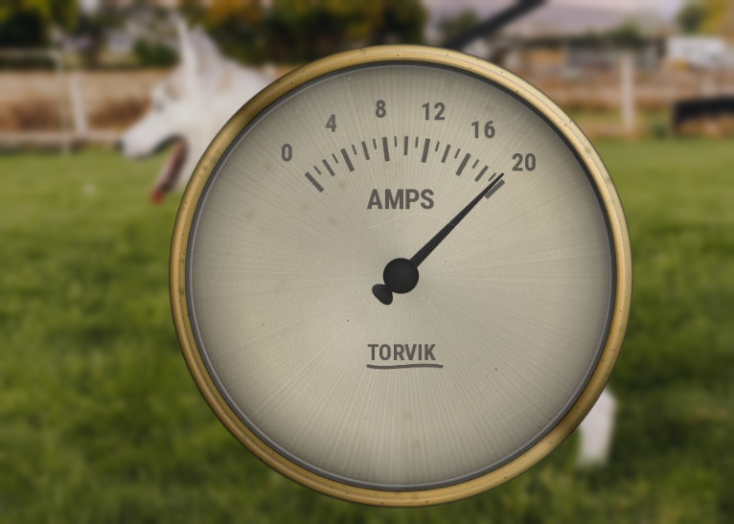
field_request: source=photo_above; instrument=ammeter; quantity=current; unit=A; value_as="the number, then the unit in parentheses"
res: 19.5 (A)
